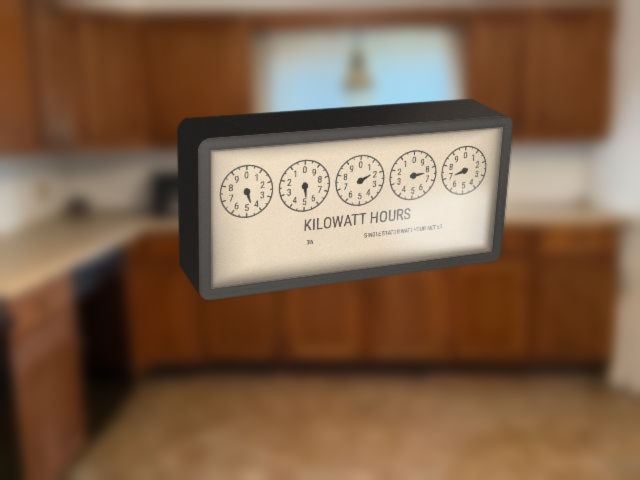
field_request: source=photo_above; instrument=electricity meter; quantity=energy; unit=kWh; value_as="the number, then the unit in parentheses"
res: 45177 (kWh)
